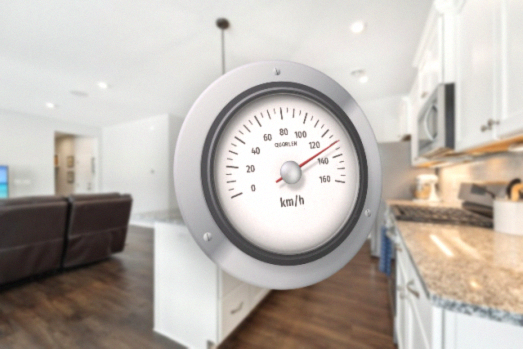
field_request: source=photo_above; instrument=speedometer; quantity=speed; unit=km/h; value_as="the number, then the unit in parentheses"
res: 130 (km/h)
